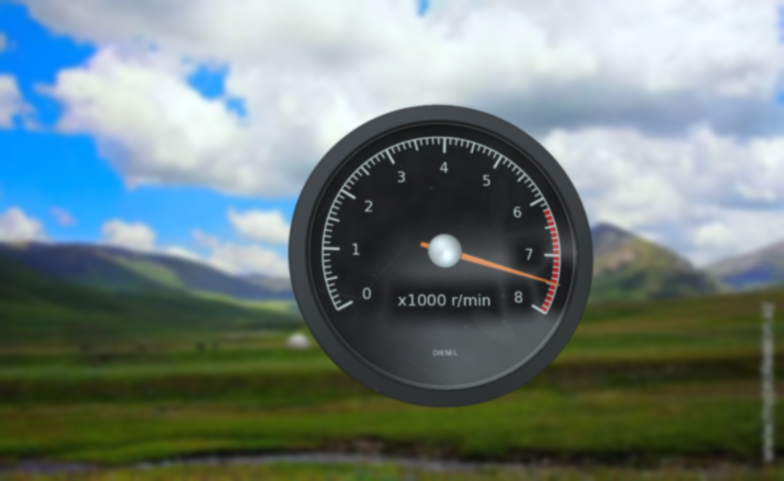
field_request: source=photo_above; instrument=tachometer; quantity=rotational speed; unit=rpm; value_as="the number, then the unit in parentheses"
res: 7500 (rpm)
